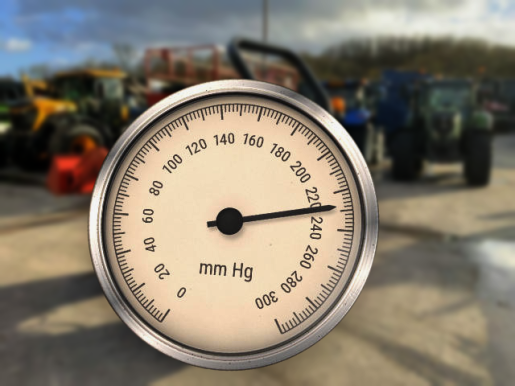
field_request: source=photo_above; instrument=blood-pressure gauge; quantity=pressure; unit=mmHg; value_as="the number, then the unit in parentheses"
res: 228 (mmHg)
